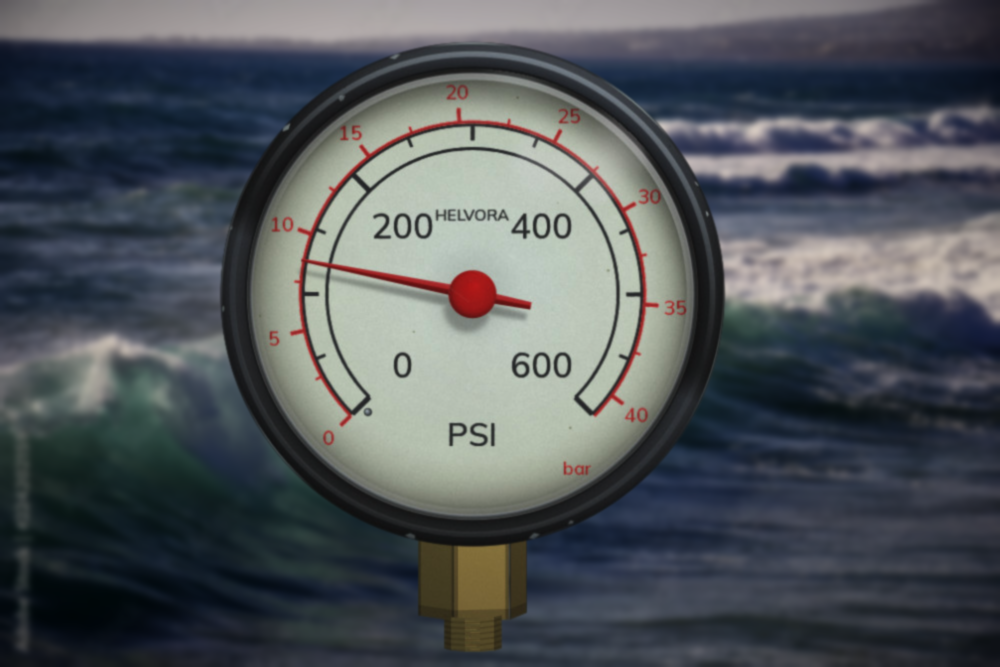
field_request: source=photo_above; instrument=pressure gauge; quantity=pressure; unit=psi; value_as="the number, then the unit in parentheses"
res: 125 (psi)
